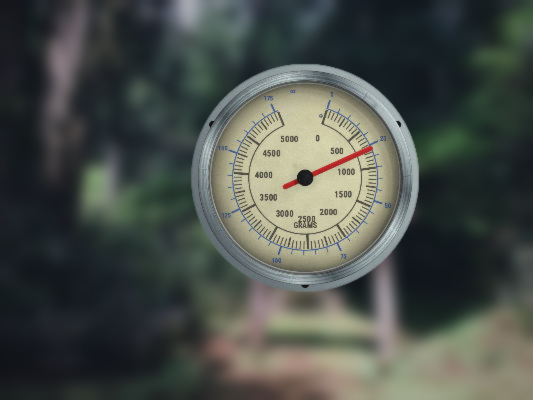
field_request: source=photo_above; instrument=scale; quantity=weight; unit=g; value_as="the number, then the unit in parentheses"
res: 750 (g)
